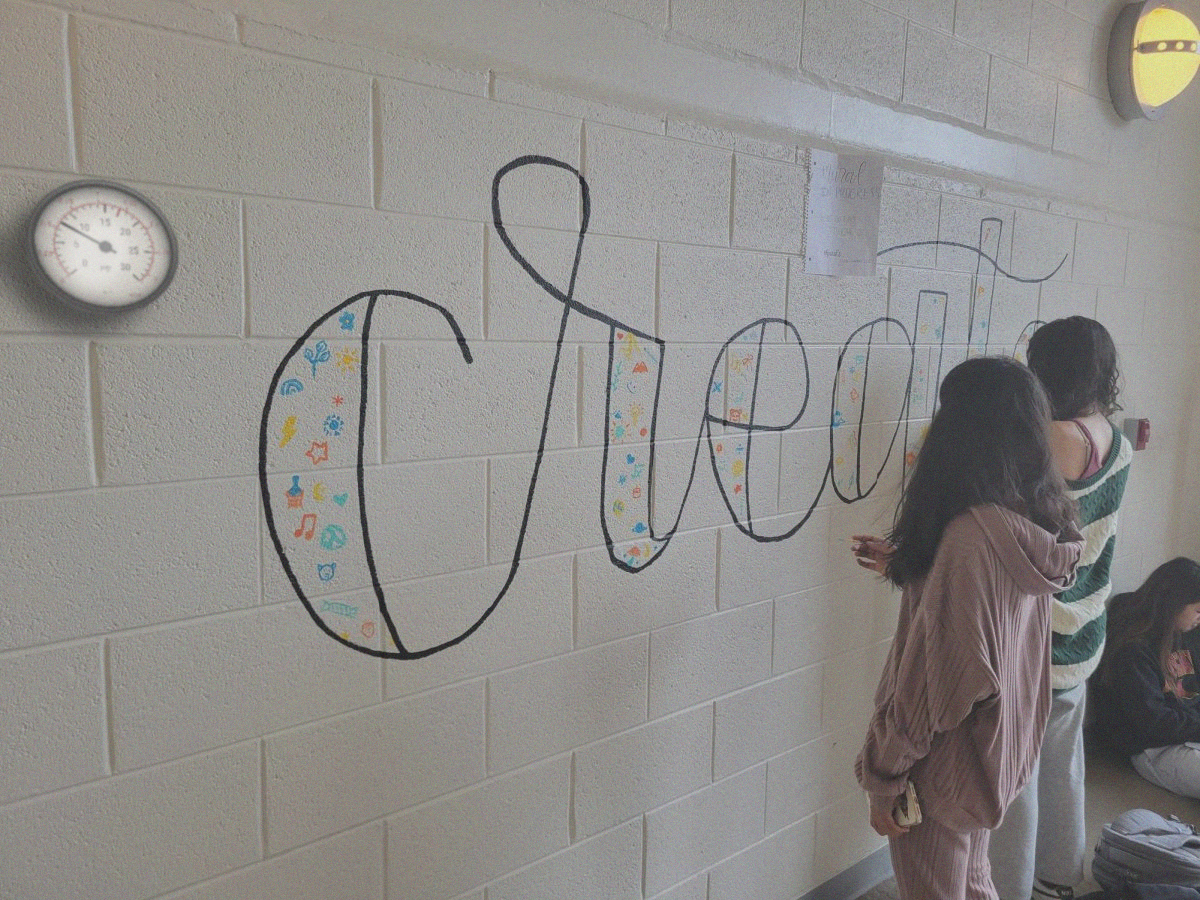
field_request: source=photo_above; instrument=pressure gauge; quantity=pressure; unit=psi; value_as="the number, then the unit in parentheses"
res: 8 (psi)
